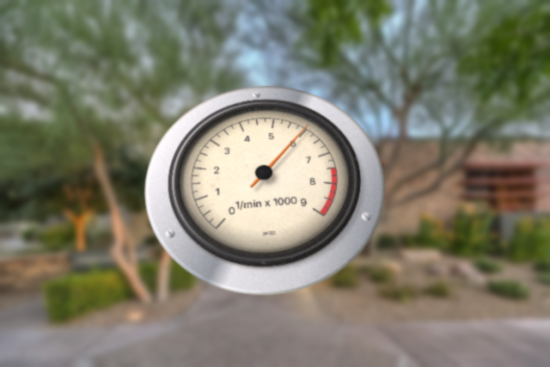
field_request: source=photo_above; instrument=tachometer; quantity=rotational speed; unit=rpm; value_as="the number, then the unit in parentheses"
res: 6000 (rpm)
